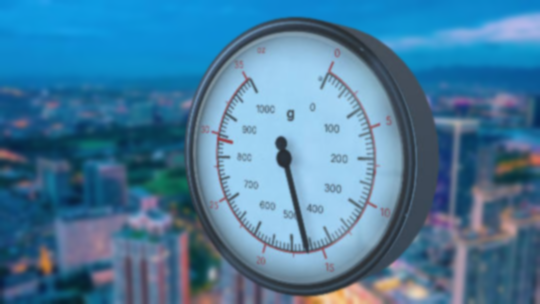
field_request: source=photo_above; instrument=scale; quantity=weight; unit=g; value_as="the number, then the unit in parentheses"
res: 450 (g)
